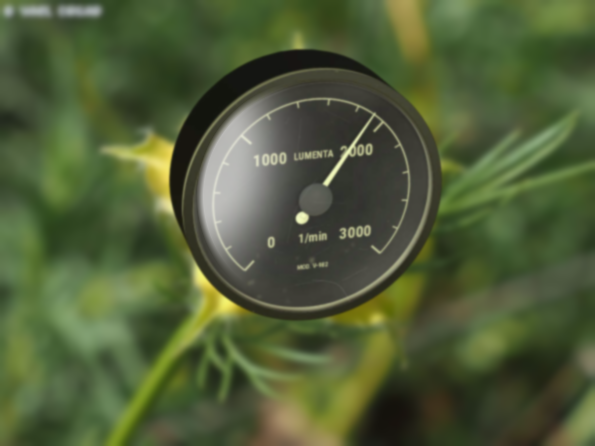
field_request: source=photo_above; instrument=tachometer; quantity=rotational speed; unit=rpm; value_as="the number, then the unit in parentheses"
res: 1900 (rpm)
